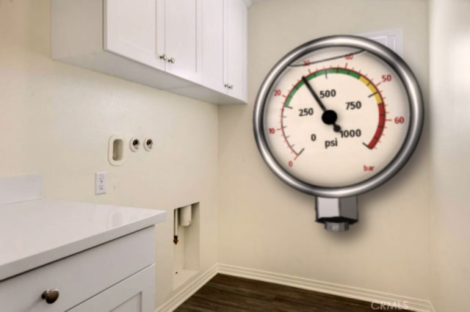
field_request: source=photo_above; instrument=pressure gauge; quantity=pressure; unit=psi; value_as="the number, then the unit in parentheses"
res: 400 (psi)
